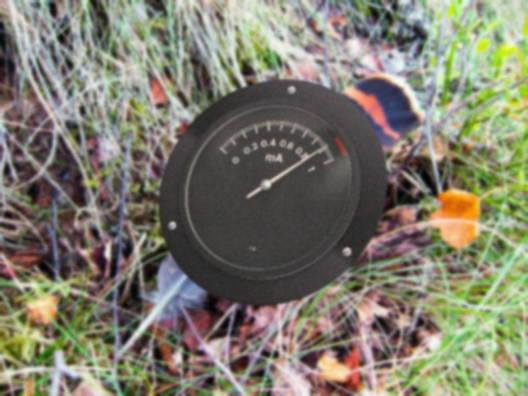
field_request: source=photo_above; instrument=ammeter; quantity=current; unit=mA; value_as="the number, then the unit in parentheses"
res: 0.9 (mA)
